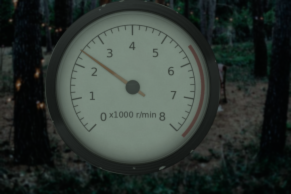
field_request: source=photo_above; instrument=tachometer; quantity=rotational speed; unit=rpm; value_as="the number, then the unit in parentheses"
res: 2400 (rpm)
